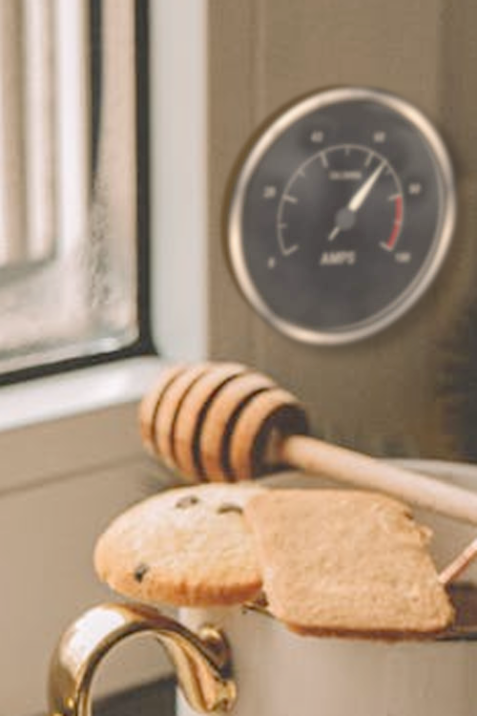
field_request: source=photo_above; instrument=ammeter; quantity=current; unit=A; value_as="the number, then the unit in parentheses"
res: 65 (A)
